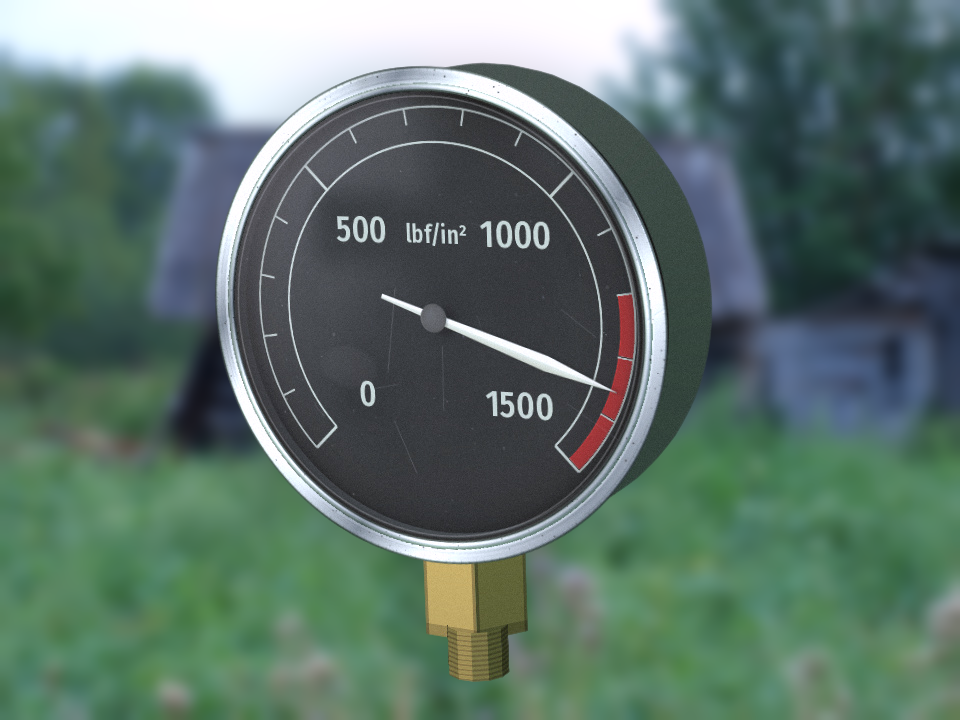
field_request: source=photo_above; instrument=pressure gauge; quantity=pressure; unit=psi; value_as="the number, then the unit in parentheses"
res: 1350 (psi)
